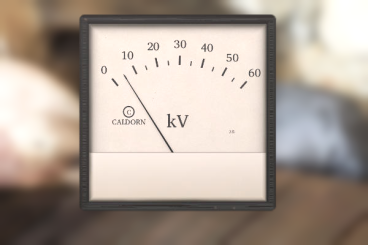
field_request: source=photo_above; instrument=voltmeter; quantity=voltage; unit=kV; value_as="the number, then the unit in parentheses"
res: 5 (kV)
